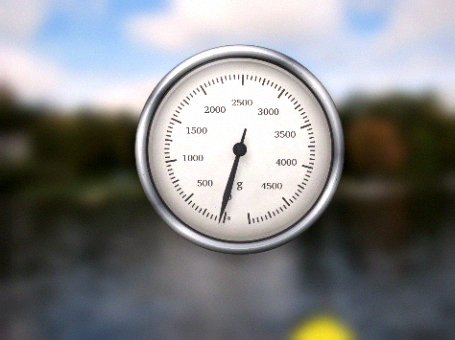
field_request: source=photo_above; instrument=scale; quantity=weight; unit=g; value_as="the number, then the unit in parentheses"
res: 50 (g)
